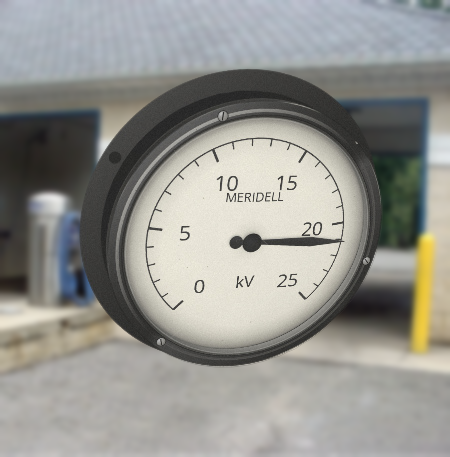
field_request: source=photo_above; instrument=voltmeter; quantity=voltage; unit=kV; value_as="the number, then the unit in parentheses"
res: 21 (kV)
